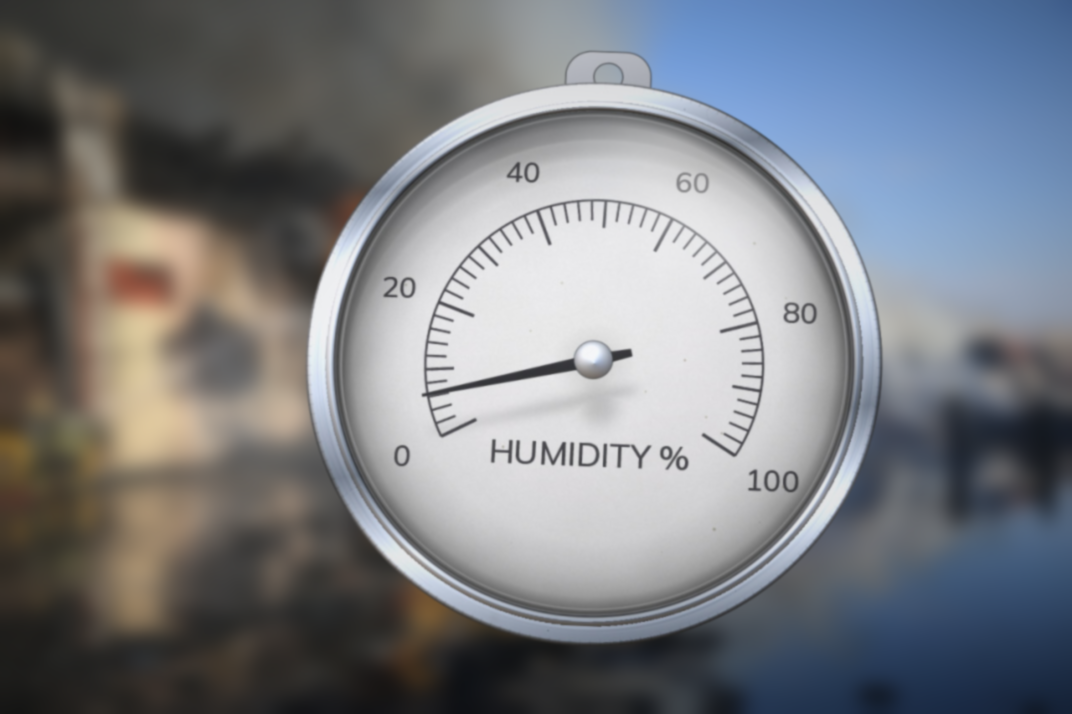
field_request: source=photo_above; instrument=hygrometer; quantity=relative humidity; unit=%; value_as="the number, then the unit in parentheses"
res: 6 (%)
